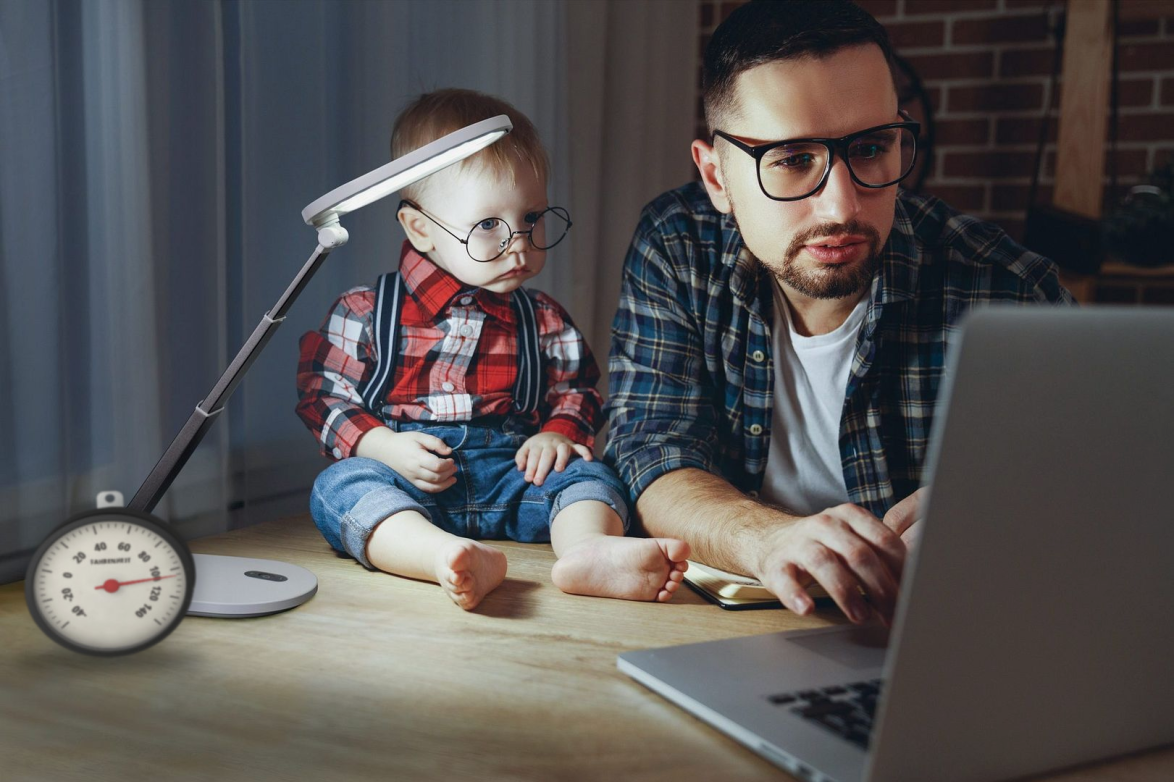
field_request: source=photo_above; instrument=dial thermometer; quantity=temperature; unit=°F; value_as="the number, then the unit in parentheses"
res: 104 (°F)
